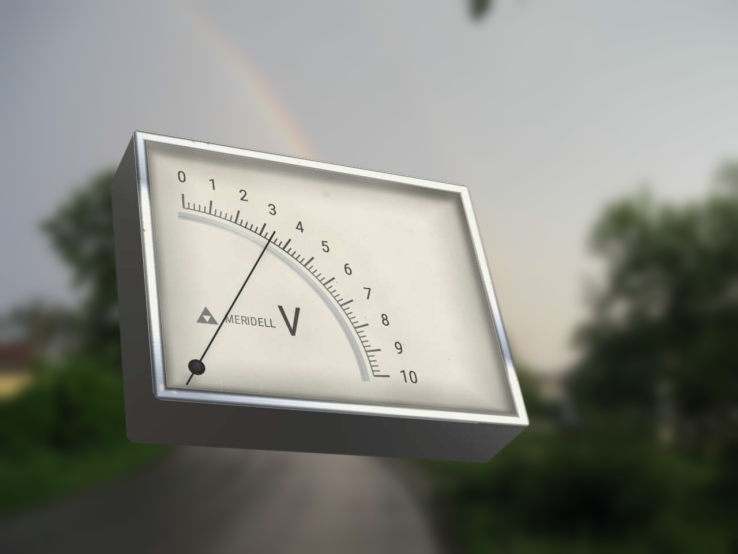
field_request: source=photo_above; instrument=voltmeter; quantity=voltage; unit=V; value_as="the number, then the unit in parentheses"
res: 3.4 (V)
